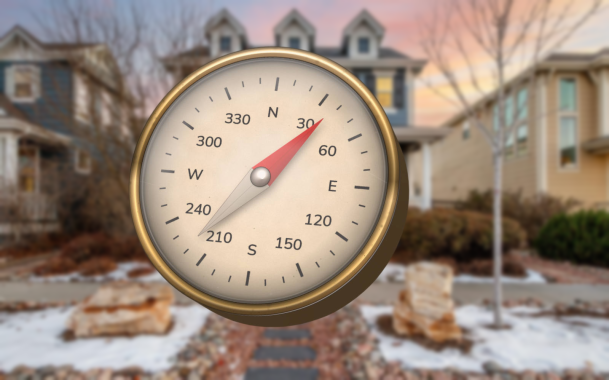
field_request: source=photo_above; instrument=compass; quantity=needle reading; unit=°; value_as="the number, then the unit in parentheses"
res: 40 (°)
